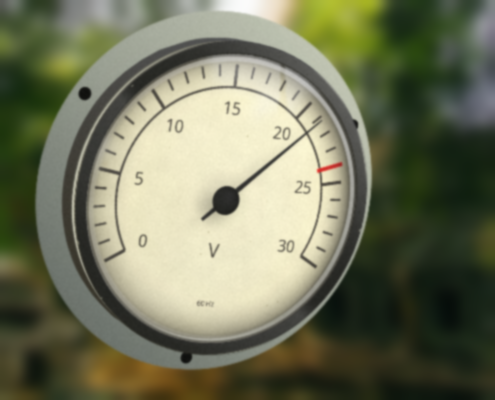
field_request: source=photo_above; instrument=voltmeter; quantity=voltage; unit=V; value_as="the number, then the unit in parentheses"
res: 21 (V)
